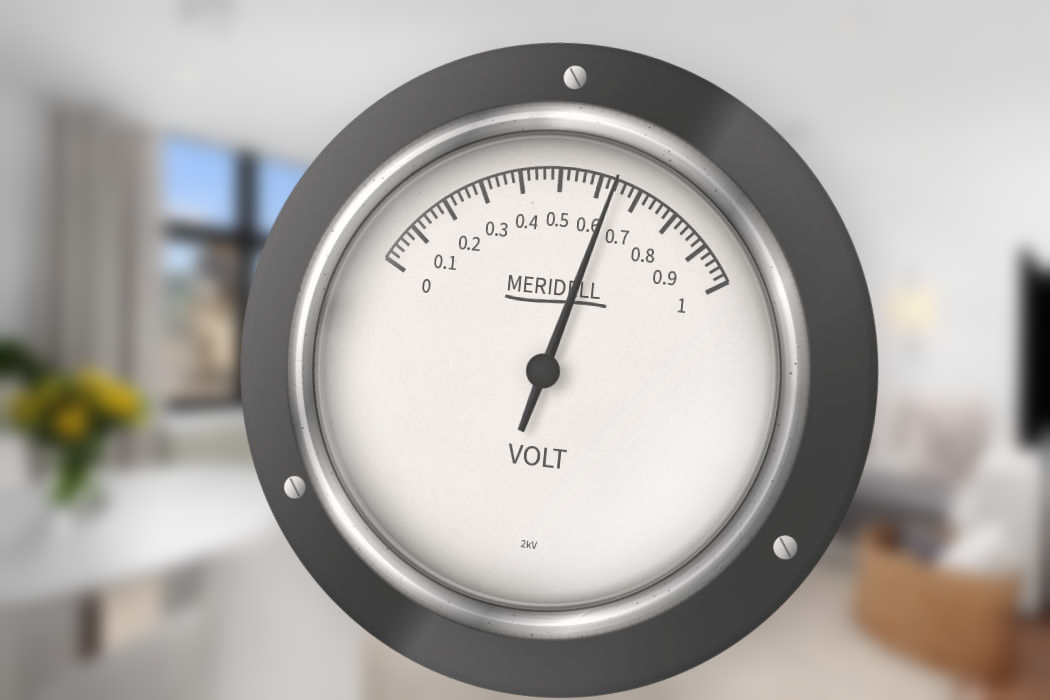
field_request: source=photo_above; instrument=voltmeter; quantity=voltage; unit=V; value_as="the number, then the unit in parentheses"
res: 0.64 (V)
